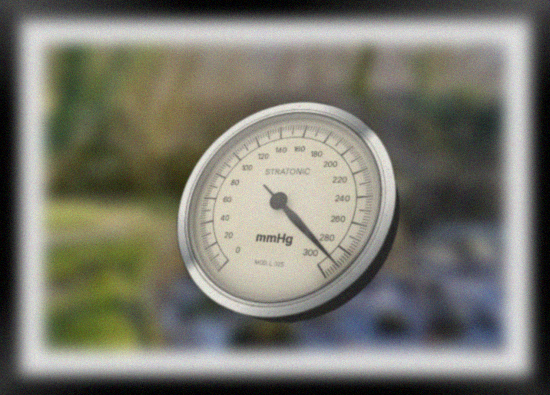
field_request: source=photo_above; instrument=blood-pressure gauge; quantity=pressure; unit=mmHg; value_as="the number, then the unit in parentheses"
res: 290 (mmHg)
